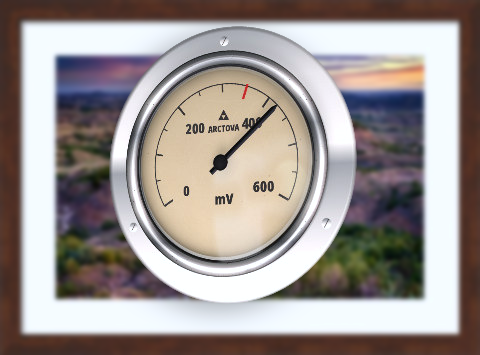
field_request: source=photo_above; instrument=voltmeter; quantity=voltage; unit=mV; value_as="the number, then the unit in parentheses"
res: 425 (mV)
